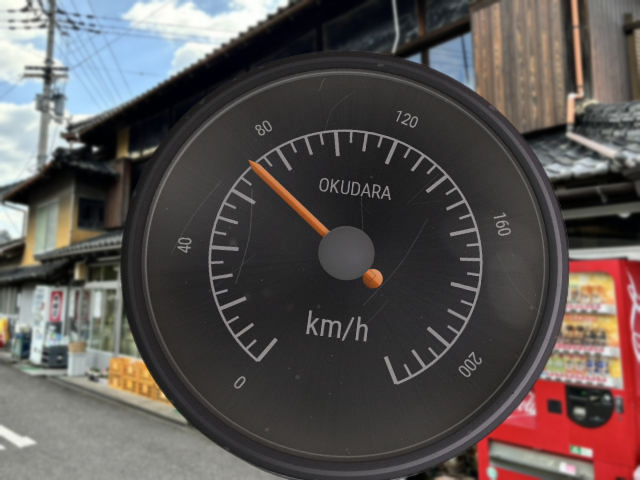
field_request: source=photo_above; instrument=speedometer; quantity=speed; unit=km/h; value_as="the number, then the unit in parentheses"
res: 70 (km/h)
